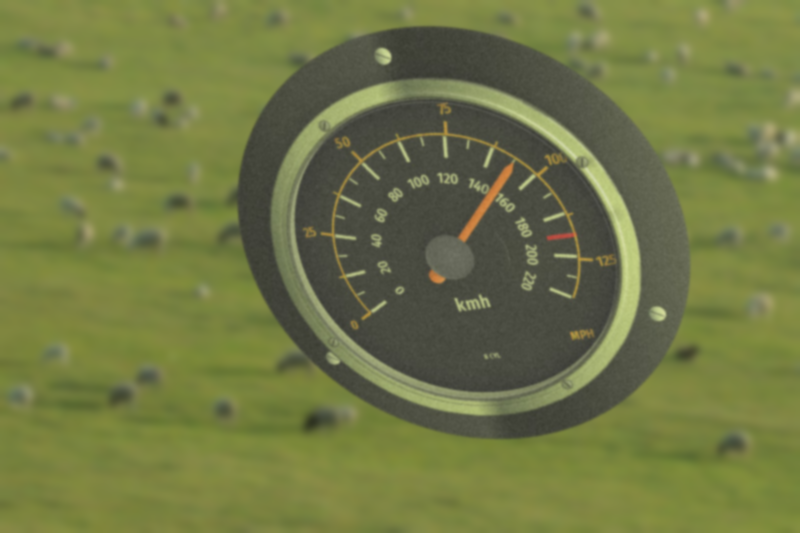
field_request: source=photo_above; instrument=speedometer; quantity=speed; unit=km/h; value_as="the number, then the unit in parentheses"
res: 150 (km/h)
